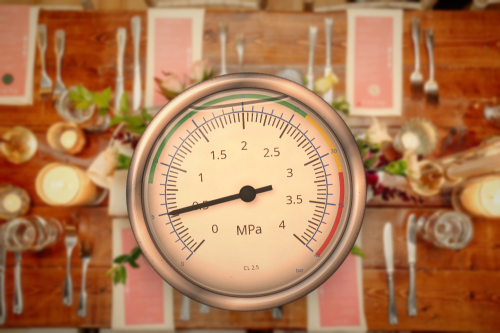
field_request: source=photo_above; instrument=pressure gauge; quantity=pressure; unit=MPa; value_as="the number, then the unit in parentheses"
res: 0.5 (MPa)
